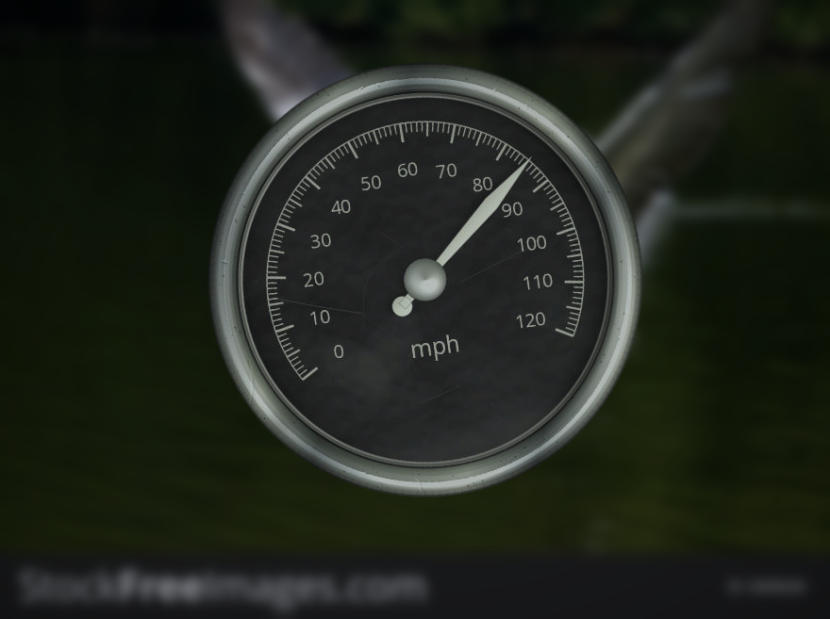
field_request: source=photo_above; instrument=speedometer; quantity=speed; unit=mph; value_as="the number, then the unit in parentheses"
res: 85 (mph)
